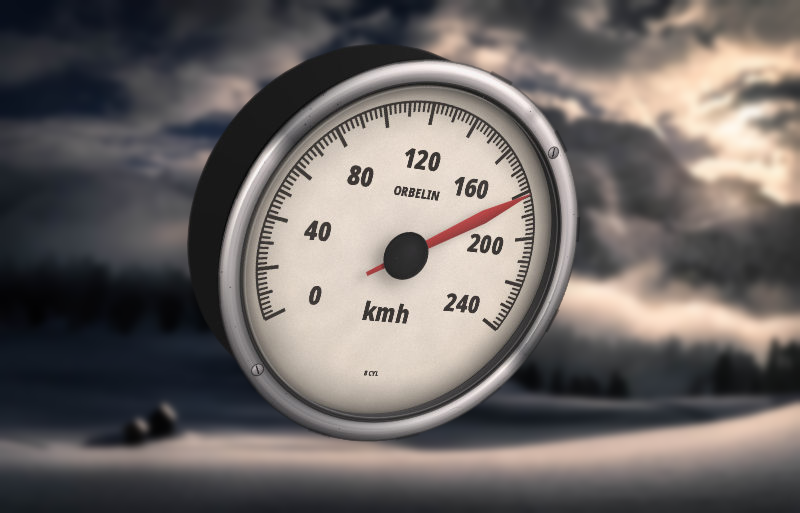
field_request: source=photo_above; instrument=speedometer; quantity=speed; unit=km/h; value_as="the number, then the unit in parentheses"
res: 180 (km/h)
